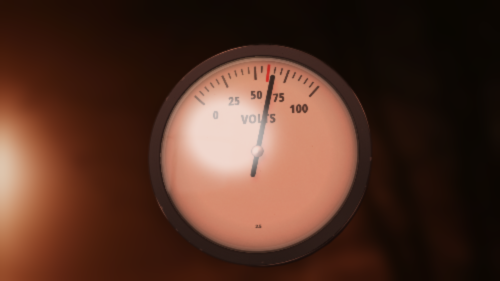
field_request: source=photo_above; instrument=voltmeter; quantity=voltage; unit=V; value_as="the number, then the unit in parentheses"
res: 65 (V)
